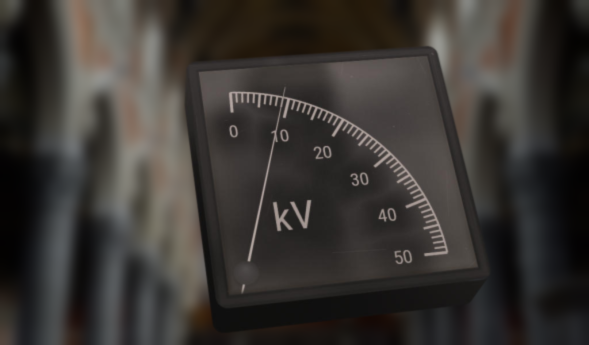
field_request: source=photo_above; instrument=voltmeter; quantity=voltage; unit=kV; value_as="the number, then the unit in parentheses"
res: 9 (kV)
